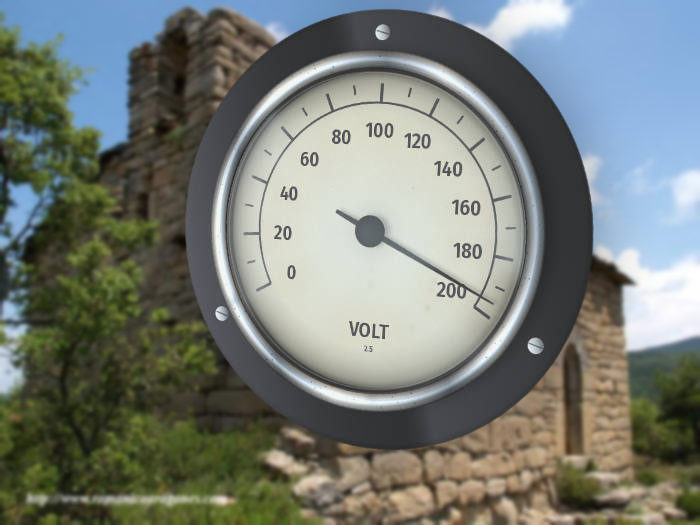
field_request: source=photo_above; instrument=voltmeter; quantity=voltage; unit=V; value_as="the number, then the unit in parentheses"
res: 195 (V)
